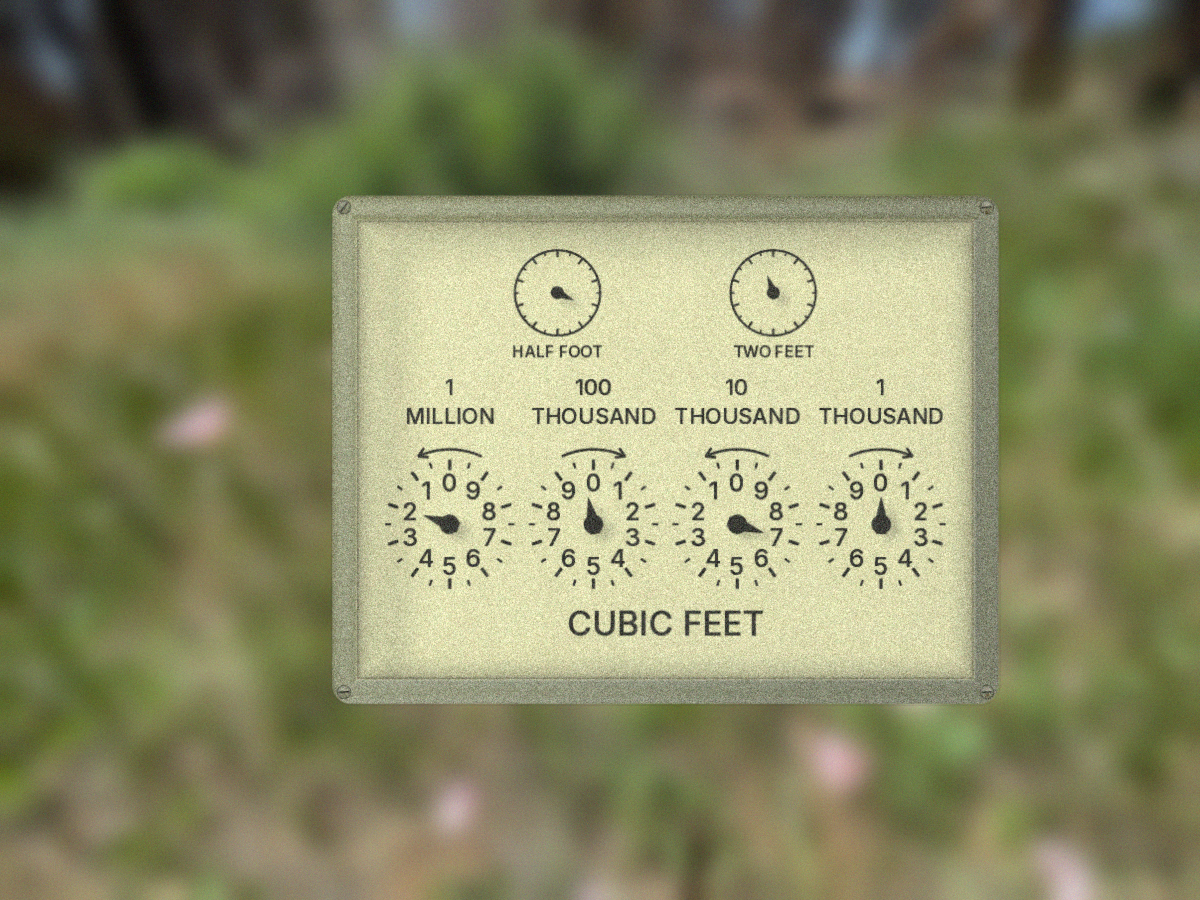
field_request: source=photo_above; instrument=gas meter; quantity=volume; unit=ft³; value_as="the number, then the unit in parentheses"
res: 197000 (ft³)
